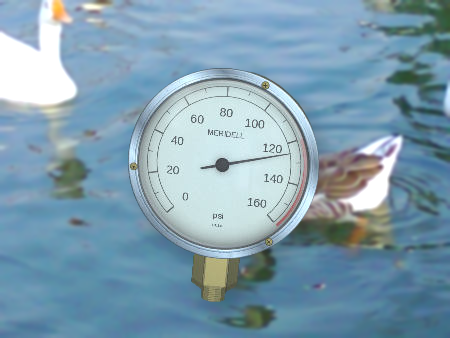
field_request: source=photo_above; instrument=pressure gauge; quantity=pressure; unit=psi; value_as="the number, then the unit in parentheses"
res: 125 (psi)
